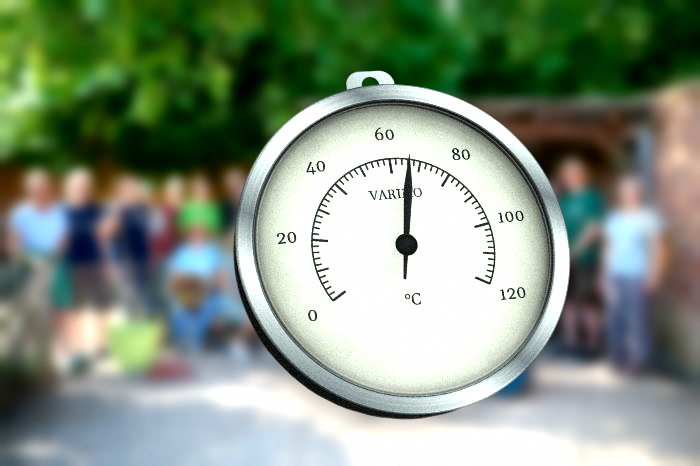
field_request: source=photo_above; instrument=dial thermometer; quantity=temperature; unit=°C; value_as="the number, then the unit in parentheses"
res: 66 (°C)
